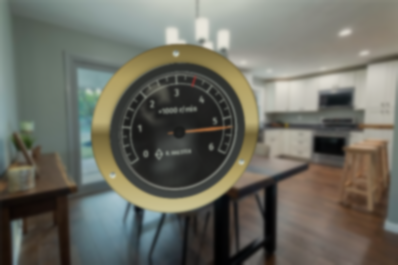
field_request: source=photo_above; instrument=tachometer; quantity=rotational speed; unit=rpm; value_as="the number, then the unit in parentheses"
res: 5250 (rpm)
